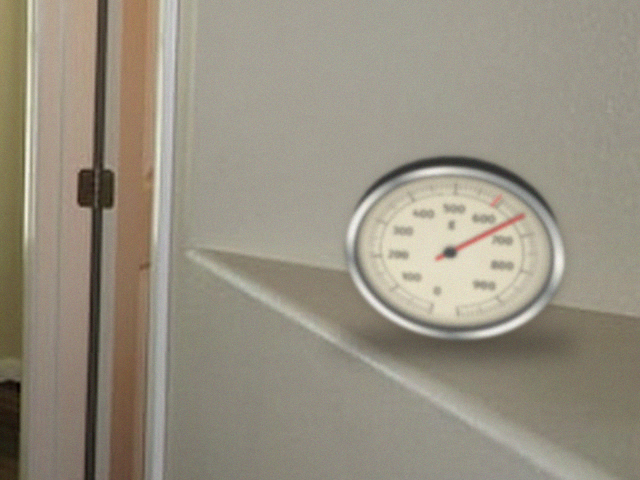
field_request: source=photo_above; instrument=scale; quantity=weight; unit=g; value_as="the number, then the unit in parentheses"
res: 650 (g)
